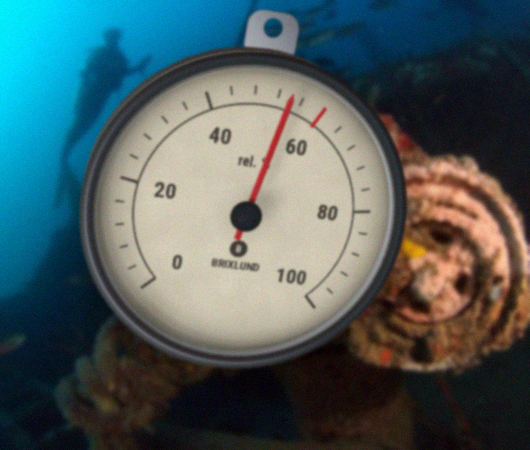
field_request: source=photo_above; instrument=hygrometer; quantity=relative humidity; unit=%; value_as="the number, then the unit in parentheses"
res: 54 (%)
